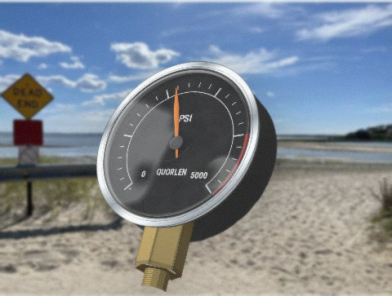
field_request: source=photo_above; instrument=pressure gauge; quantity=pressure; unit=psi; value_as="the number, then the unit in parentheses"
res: 2200 (psi)
